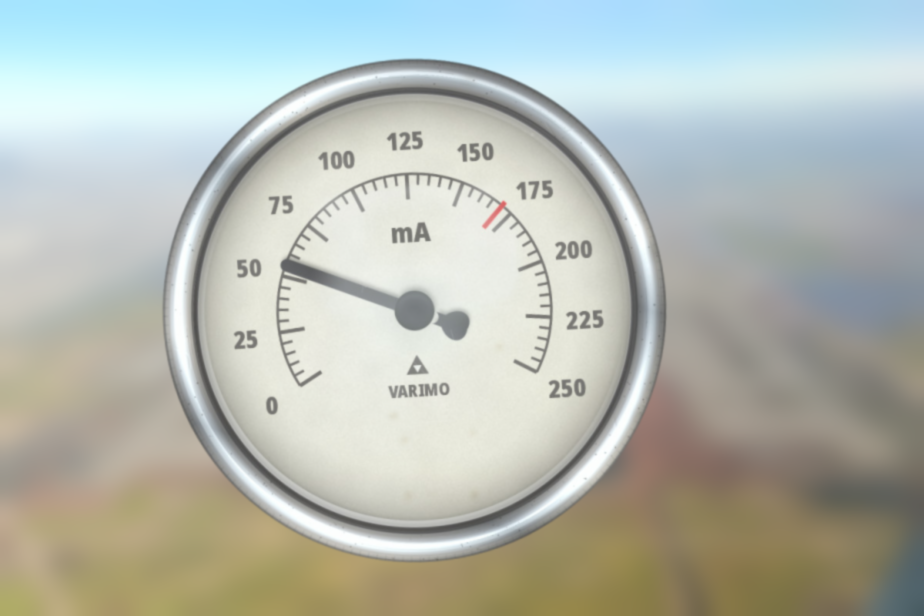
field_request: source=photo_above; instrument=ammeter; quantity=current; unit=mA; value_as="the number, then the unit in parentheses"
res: 55 (mA)
